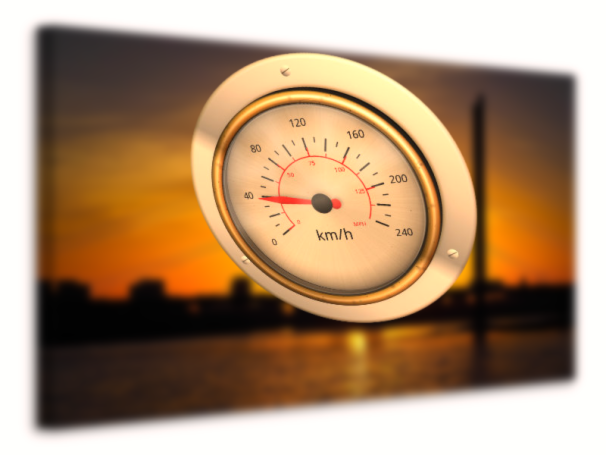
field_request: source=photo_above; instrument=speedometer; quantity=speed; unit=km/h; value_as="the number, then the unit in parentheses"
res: 40 (km/h)
